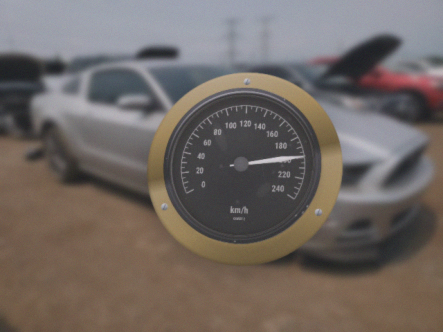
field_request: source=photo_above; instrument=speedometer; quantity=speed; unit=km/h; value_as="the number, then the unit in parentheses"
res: 200 (km/h)
